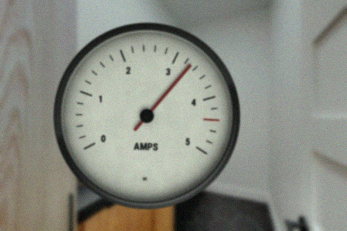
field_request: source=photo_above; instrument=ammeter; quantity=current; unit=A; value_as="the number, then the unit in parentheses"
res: 3.3 (A)
